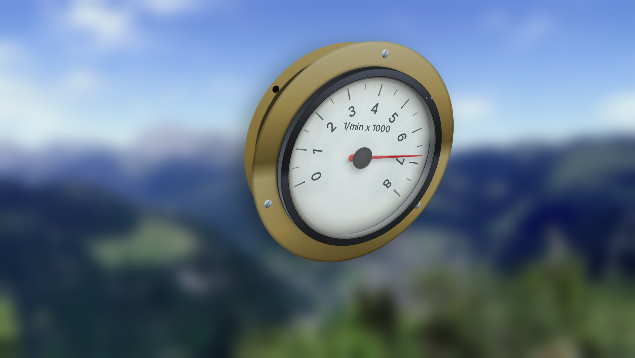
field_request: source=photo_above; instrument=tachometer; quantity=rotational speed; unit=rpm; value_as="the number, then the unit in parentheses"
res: 6750 (rpm)
